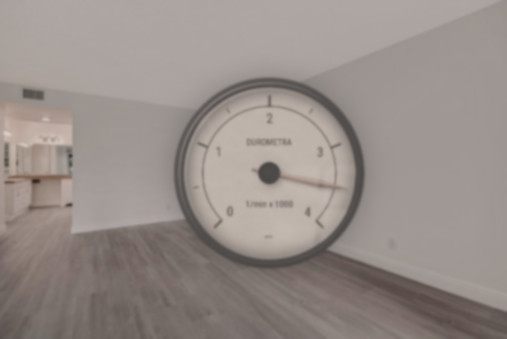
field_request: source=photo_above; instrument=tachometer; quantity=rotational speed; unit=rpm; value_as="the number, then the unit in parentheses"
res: 3500 (rpm)
